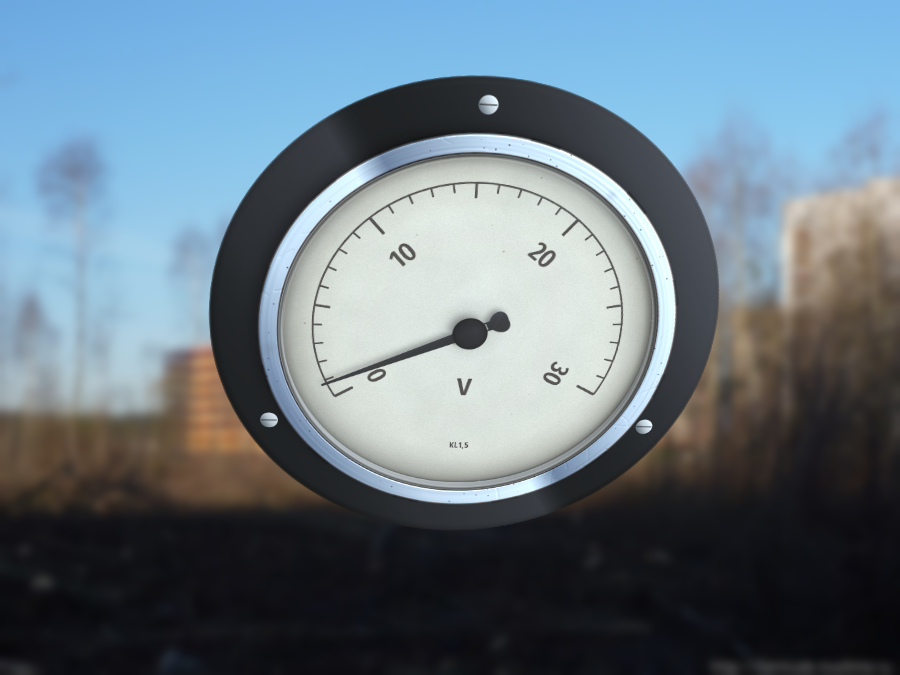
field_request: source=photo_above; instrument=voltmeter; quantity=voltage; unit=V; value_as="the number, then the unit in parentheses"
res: 1 (V)
